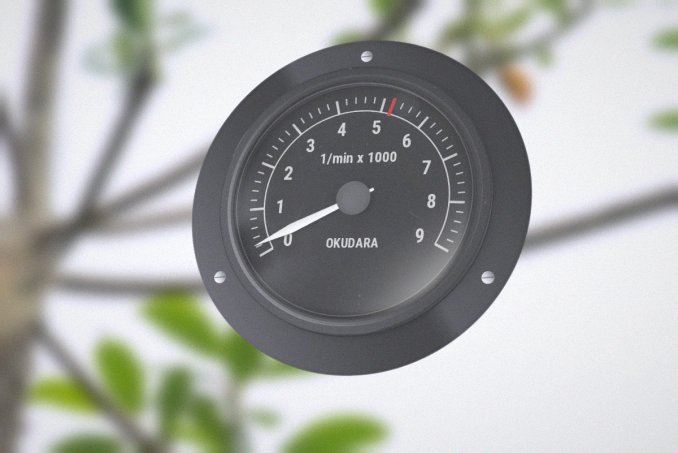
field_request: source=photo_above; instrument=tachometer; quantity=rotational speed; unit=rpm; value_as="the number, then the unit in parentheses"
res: 200 (rpm)
